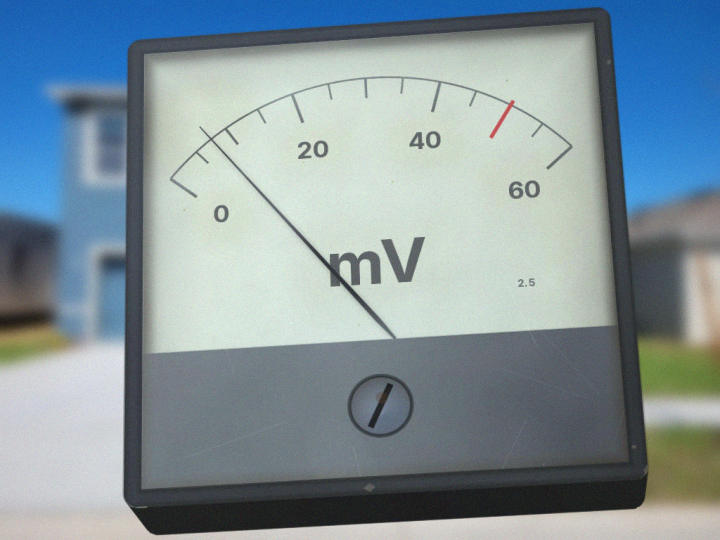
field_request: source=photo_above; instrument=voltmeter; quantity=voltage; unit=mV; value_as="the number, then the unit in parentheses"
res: 7.5 (mV)
